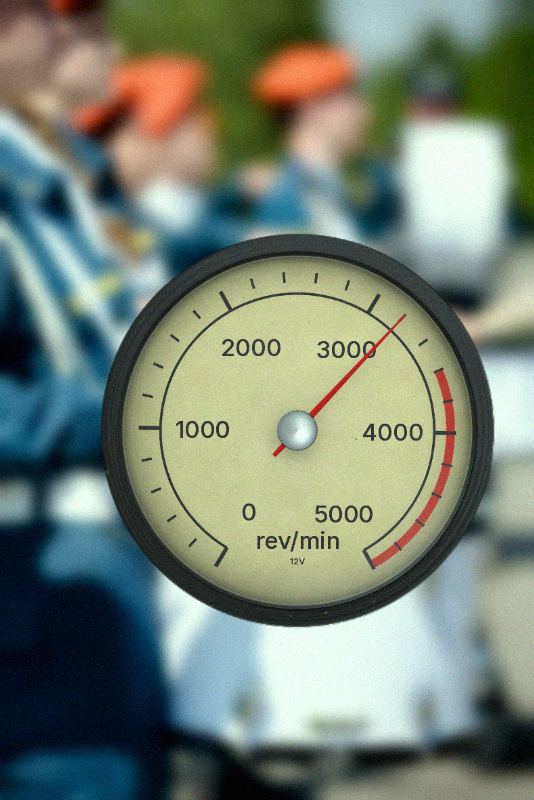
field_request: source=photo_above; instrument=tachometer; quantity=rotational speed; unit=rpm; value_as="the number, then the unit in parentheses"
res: 3200 (rpm)
